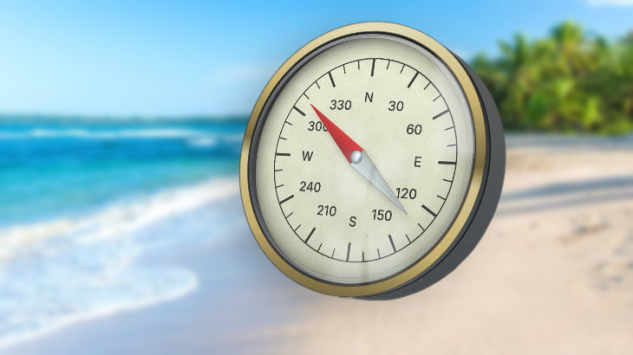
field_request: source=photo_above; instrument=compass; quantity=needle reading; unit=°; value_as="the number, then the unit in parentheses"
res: 310 (°)
